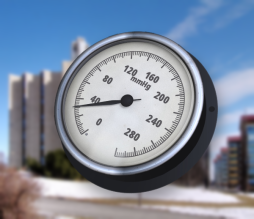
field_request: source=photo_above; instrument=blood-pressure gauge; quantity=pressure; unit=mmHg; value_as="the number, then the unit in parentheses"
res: 30 (mmHg)
